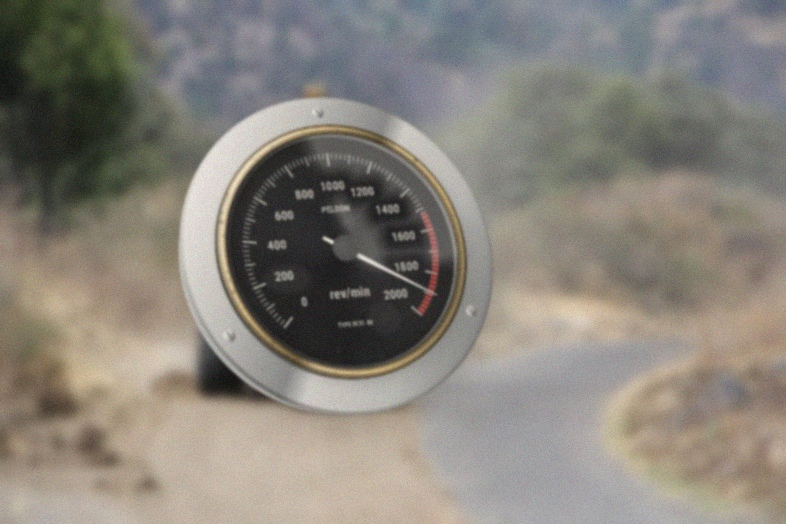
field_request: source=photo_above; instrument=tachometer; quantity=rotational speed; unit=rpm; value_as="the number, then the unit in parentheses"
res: 1900 (rpm)
